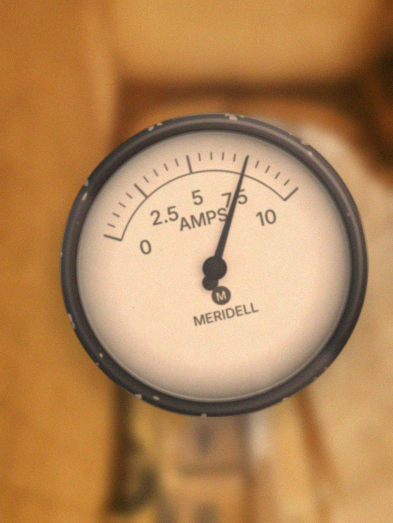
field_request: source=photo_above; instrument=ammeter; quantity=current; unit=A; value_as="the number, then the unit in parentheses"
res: 7.5 (A)
